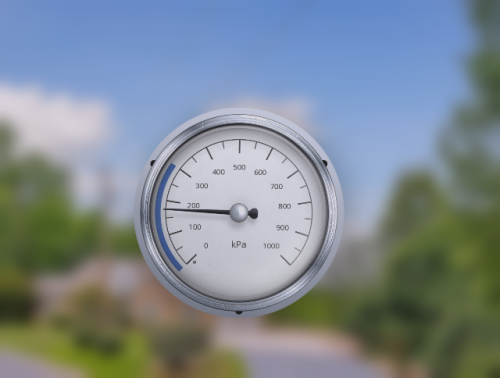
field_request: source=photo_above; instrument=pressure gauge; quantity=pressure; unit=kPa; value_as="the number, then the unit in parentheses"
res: 175 (kPa)
